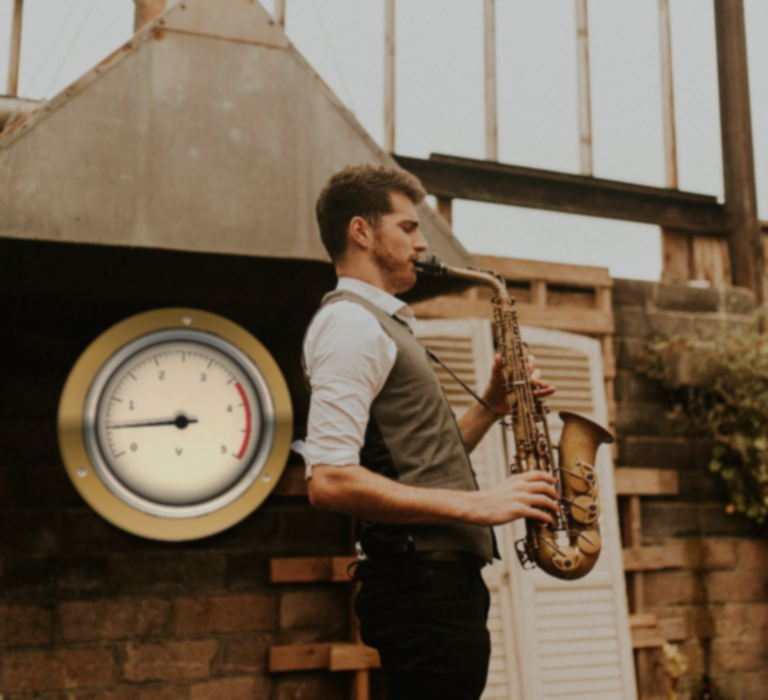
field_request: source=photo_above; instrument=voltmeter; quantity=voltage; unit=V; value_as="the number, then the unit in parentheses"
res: 0.5 (V)
